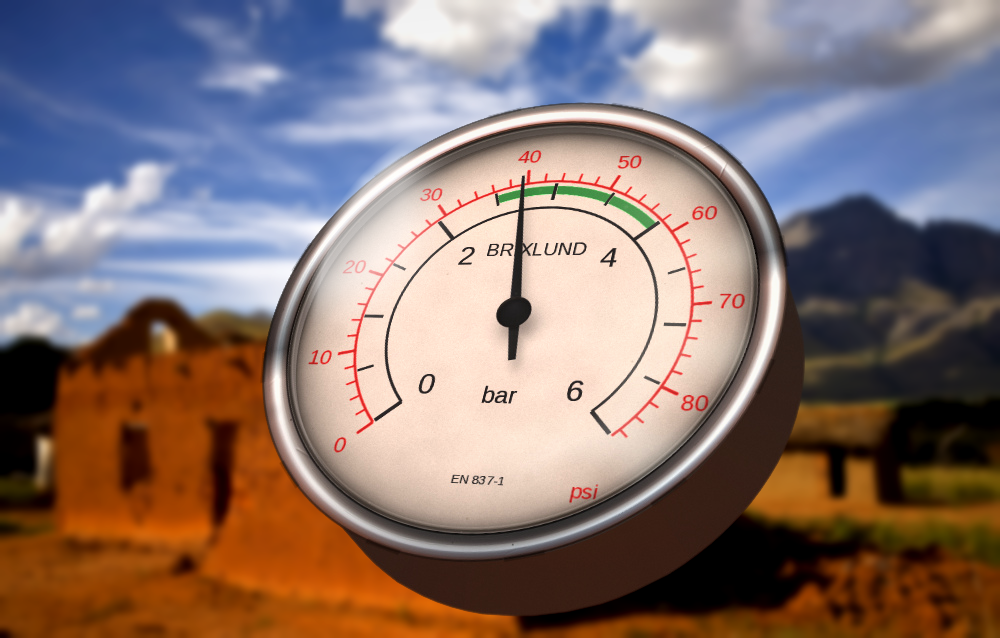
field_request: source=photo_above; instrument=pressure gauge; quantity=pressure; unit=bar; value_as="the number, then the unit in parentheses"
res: 2.75 (bar)
